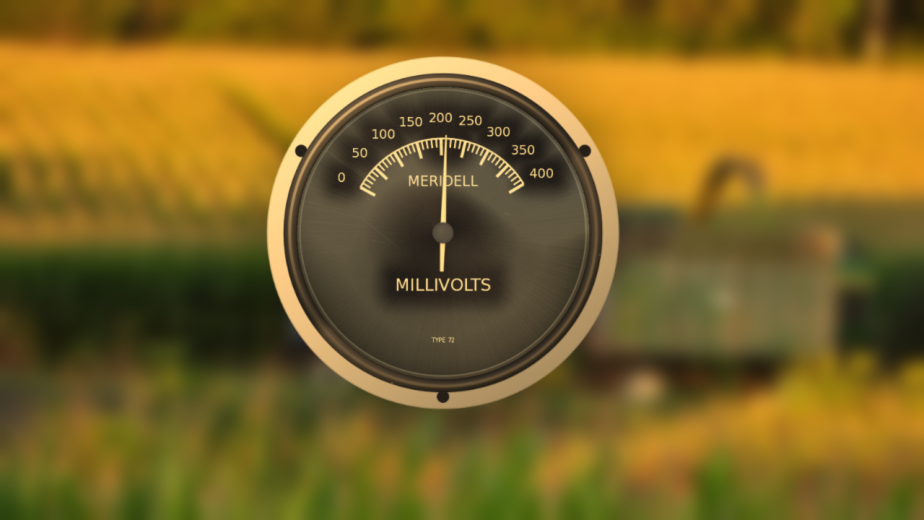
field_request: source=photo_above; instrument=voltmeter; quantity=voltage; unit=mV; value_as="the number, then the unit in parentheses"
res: 210 (mV)
